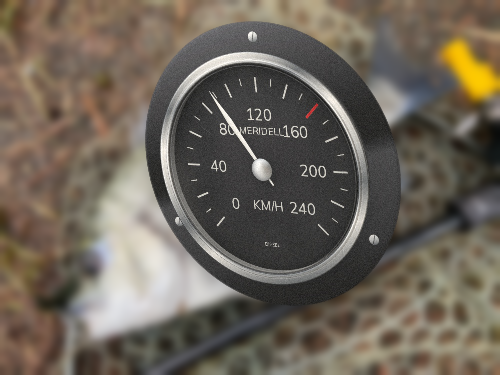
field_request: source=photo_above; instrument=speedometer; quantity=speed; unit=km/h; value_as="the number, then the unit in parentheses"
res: 90 (km/h)
